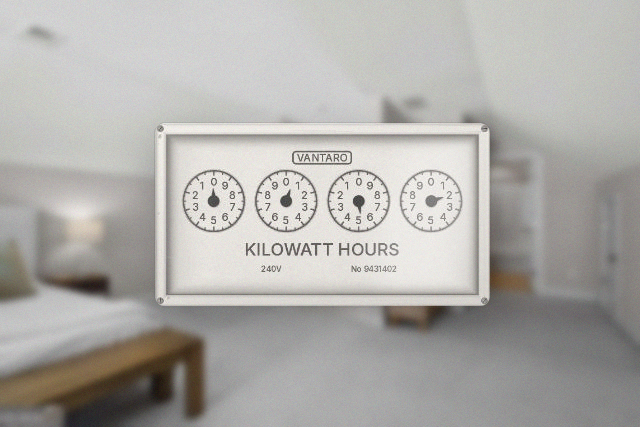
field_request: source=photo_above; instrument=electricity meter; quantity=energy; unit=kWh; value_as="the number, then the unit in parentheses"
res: 52 (kWh)
